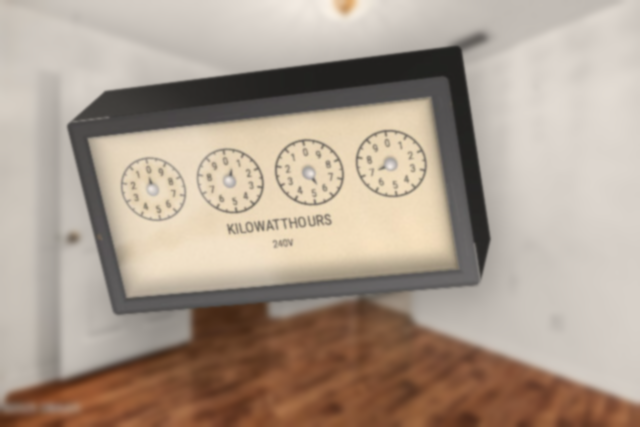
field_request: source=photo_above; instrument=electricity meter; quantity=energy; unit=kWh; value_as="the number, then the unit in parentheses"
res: 57 (kWh)
